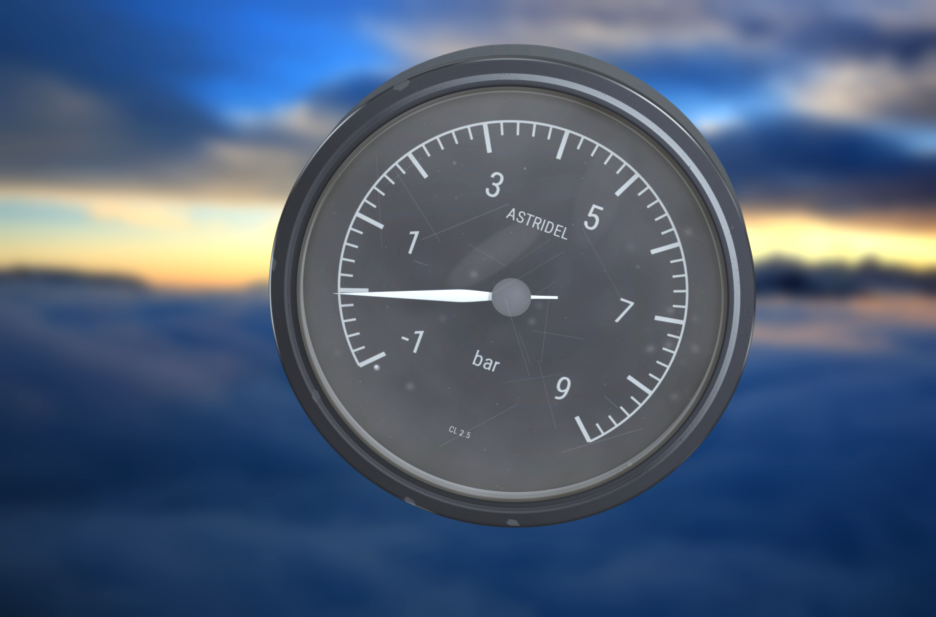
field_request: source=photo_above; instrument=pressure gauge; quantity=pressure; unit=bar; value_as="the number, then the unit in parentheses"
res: 0 (bar)
